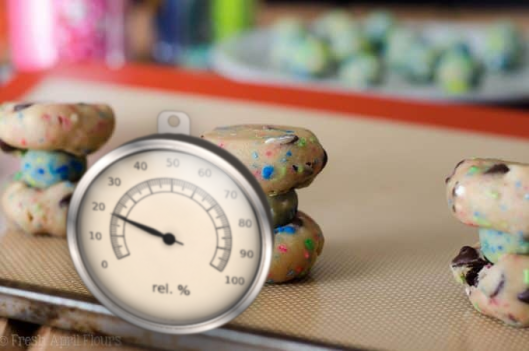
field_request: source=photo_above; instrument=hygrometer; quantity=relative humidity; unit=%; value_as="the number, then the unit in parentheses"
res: 20 (%)
